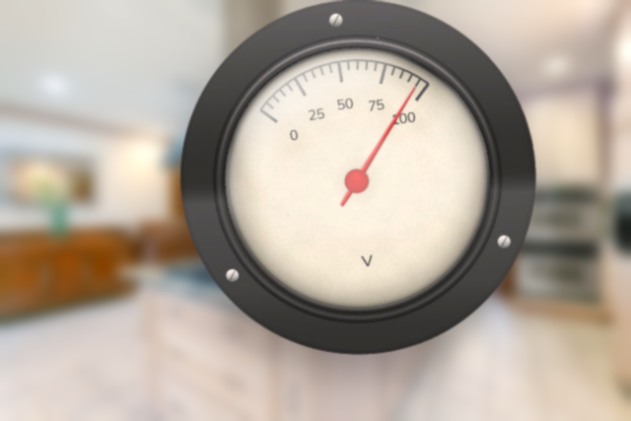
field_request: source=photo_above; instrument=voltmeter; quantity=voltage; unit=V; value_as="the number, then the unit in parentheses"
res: 95 (V)
